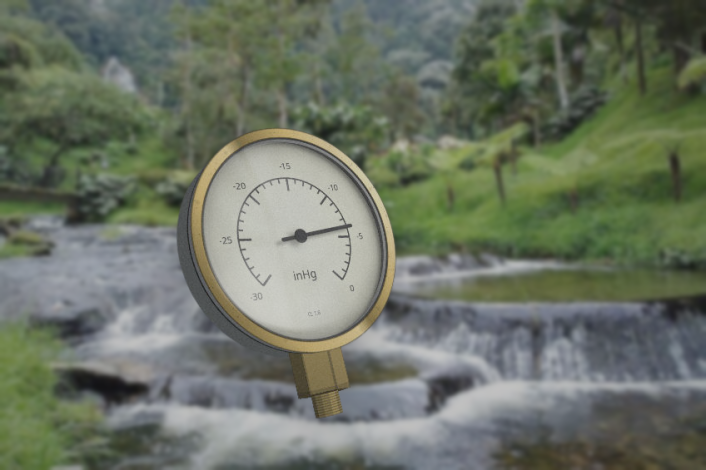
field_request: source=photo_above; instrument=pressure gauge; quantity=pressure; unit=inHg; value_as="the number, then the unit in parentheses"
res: -6 (inHg)
